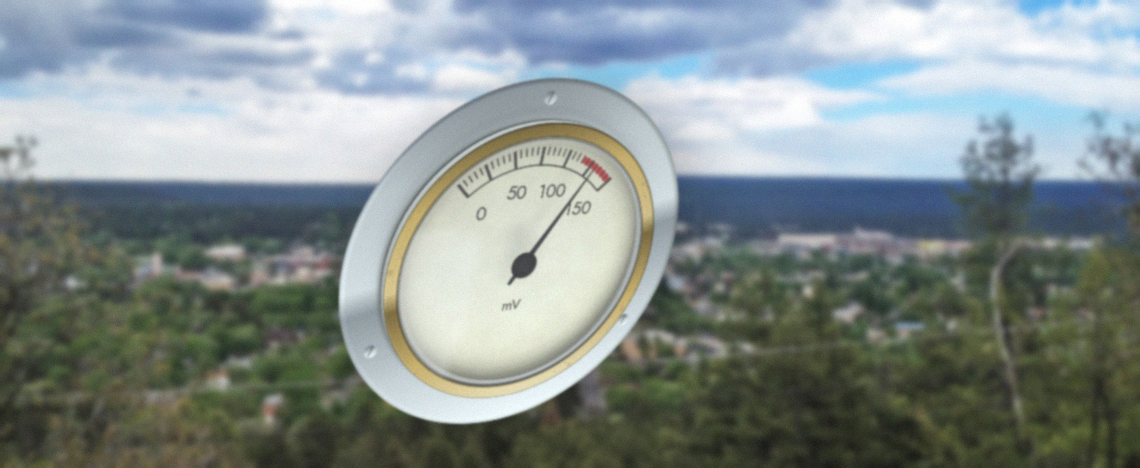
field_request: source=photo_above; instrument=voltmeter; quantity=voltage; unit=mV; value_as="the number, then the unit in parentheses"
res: 125 (mV)
